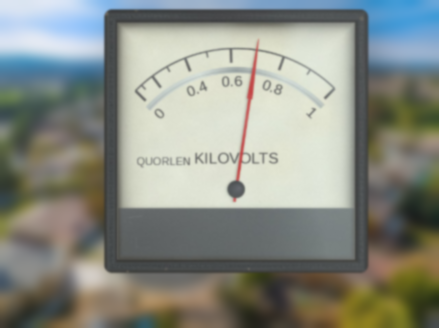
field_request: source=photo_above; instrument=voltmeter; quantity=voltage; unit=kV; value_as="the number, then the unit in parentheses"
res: 0.7 (kV)
